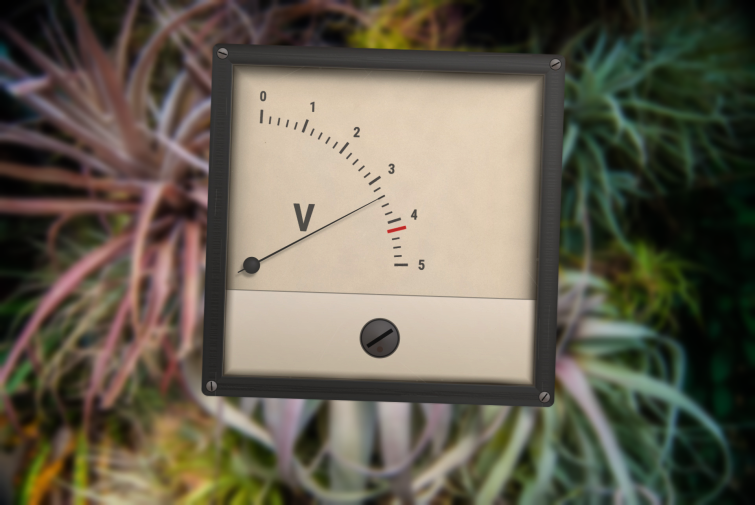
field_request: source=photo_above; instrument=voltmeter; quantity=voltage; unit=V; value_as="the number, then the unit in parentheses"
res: 3.4 (V)
